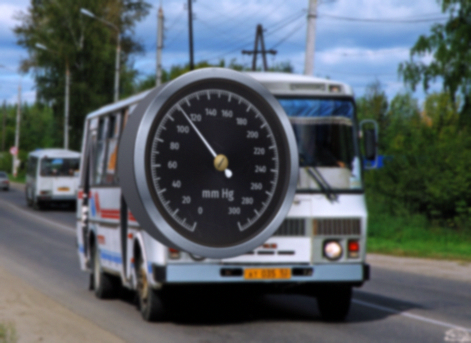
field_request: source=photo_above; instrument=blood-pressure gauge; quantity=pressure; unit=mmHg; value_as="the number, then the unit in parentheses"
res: 110 (mmHg)
